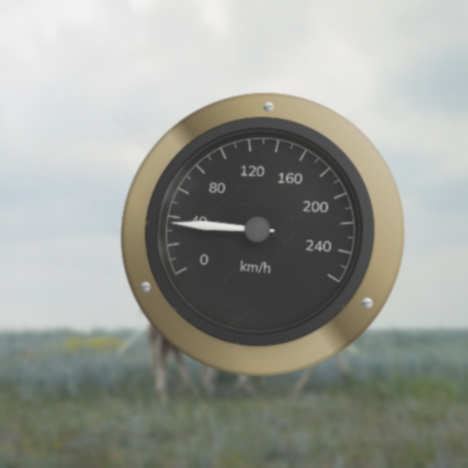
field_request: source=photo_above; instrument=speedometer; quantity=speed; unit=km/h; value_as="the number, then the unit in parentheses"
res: 35 (km/h)
